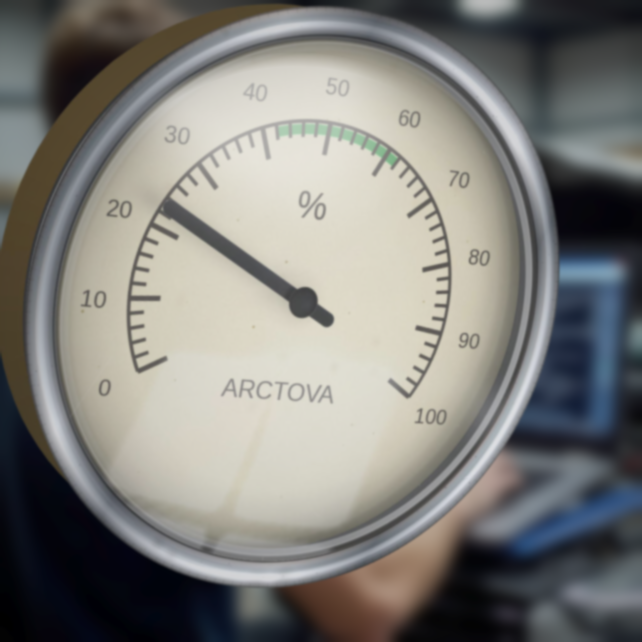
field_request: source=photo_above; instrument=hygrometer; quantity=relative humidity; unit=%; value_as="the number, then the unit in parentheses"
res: 23 (%)
